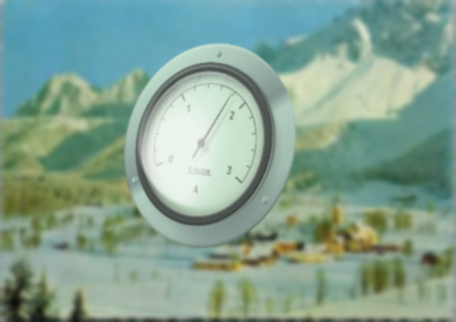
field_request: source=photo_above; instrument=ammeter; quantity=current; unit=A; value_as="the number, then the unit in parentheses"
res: 1.8 (A)
